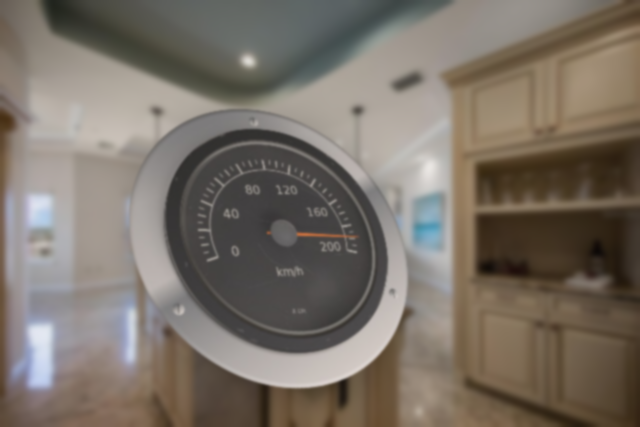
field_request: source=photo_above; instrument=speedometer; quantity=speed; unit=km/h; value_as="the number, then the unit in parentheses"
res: 190 (km/h)
